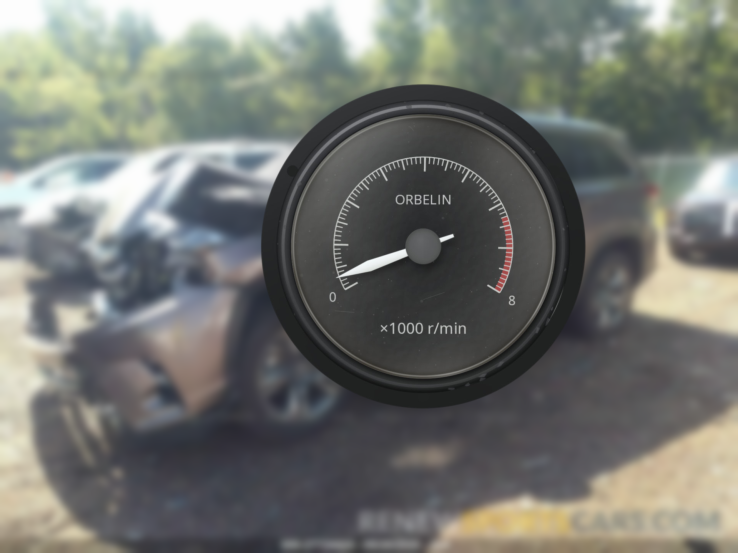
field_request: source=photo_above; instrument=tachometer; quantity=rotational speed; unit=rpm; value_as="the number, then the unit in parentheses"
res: 300 (rpm)
